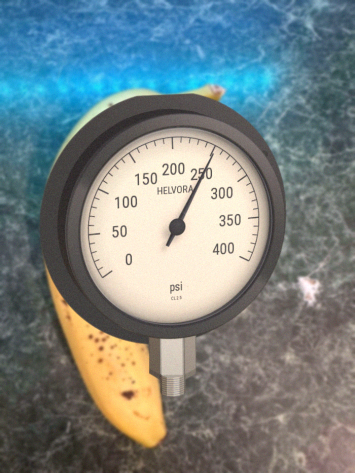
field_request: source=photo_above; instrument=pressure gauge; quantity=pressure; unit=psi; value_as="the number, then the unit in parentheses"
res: 250 (psi)
